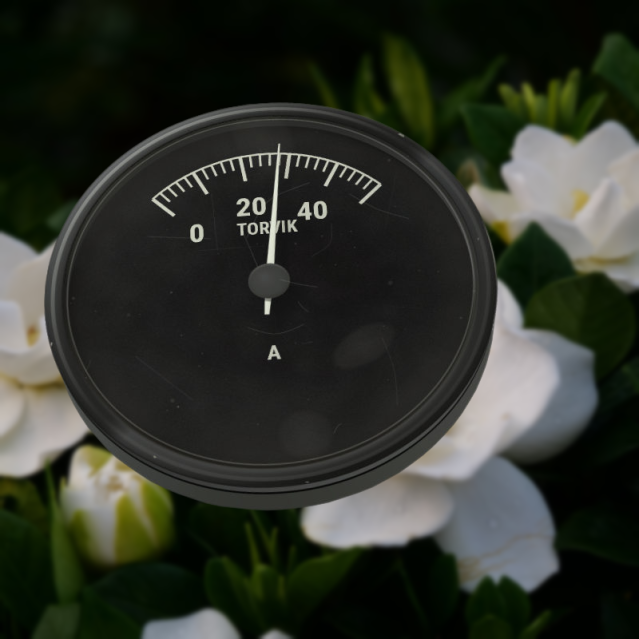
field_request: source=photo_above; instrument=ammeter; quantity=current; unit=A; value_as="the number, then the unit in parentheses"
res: 28 (A)
